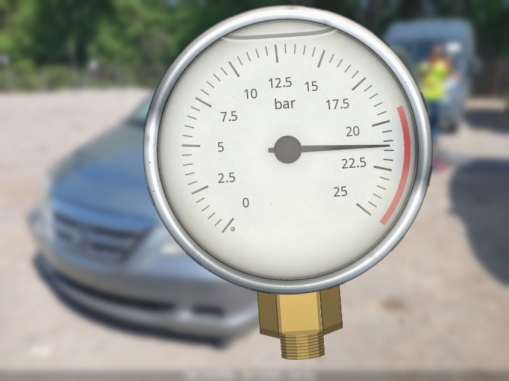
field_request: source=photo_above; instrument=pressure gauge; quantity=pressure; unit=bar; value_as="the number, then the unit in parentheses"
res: 21.25 (bar)
